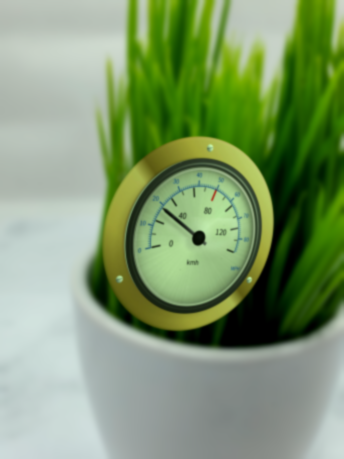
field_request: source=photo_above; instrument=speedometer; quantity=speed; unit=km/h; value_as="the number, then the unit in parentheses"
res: 30 (km/h)
